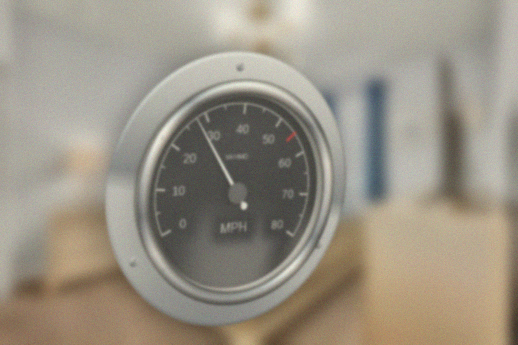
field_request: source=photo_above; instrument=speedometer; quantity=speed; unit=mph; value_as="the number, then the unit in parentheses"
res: 27.5 (mph)
